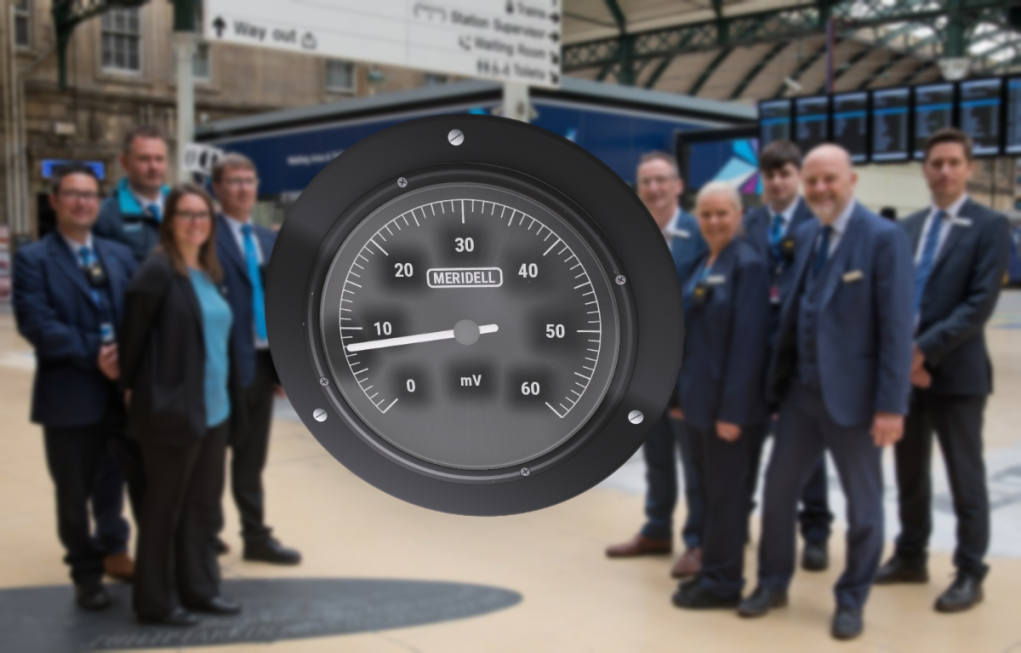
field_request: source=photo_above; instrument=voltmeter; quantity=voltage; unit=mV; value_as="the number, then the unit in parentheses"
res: 8 (mV)
